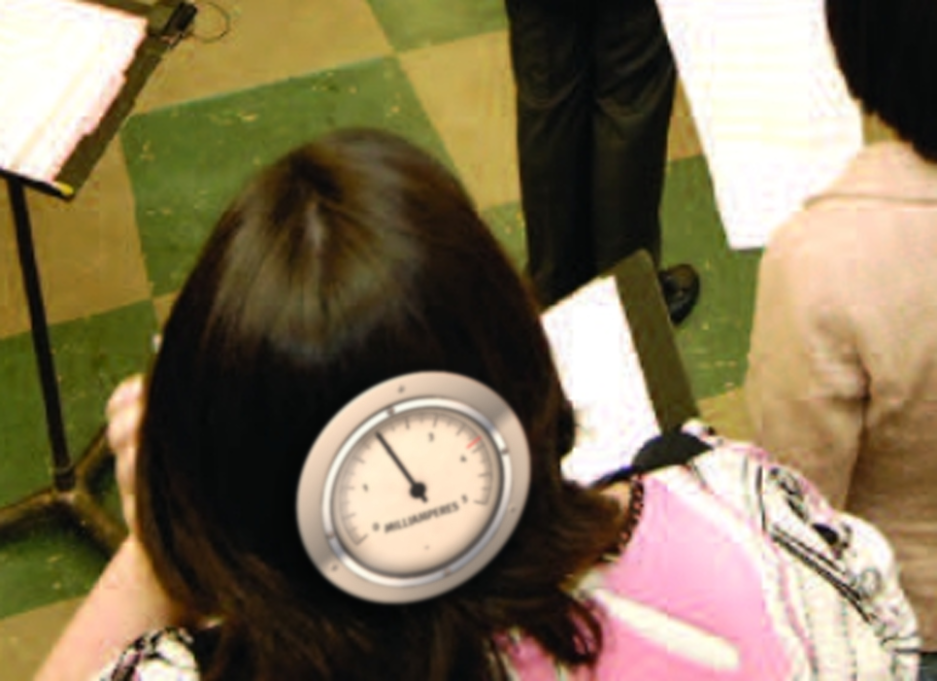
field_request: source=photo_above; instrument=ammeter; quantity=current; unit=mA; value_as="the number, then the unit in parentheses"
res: 2 (mA)
